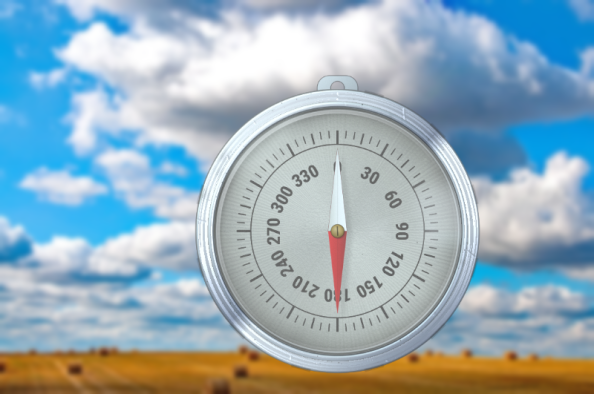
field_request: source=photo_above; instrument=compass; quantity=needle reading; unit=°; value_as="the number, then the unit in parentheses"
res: 180 (°)
